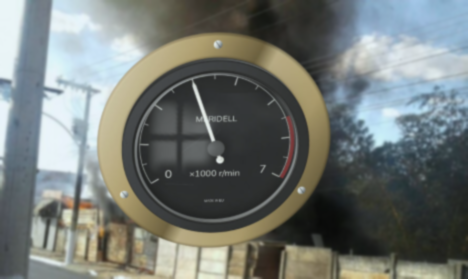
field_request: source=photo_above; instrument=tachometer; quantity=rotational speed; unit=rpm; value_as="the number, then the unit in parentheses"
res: 3000 (rpm)
